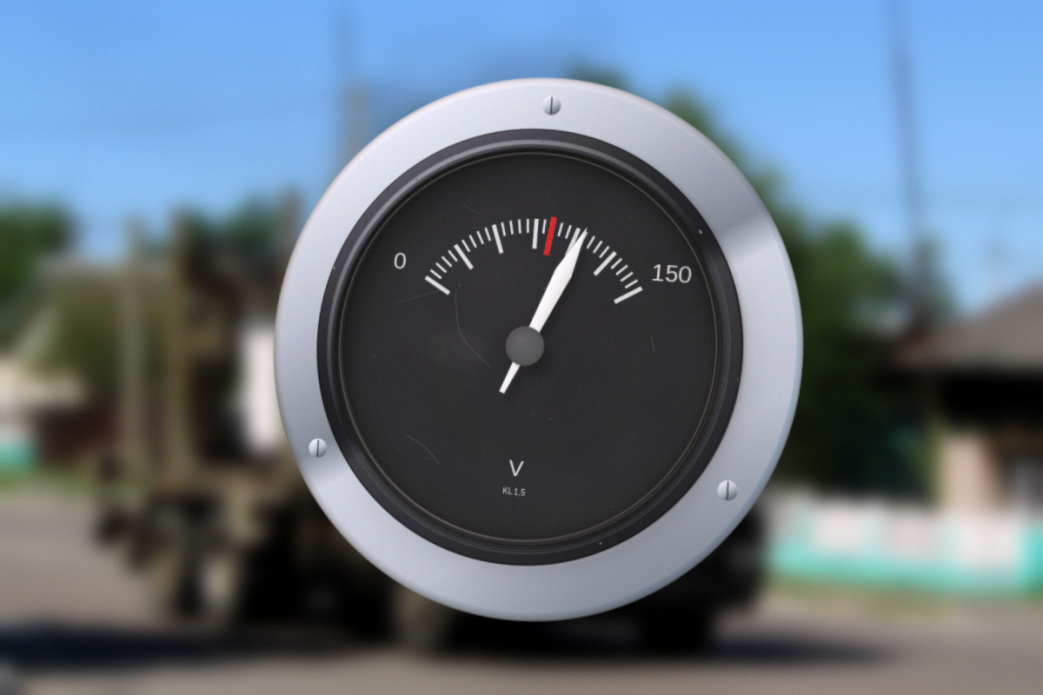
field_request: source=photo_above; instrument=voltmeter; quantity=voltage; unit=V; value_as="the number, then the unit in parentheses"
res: 105 (V)
